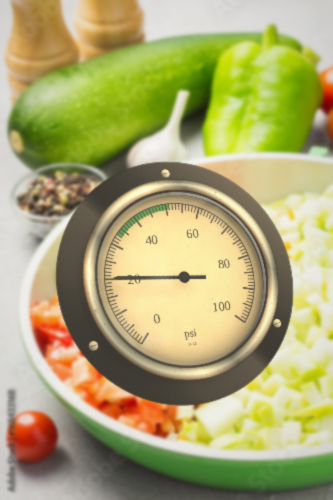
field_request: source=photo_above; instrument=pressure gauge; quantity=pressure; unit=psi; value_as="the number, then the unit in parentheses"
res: 20 (psi)
